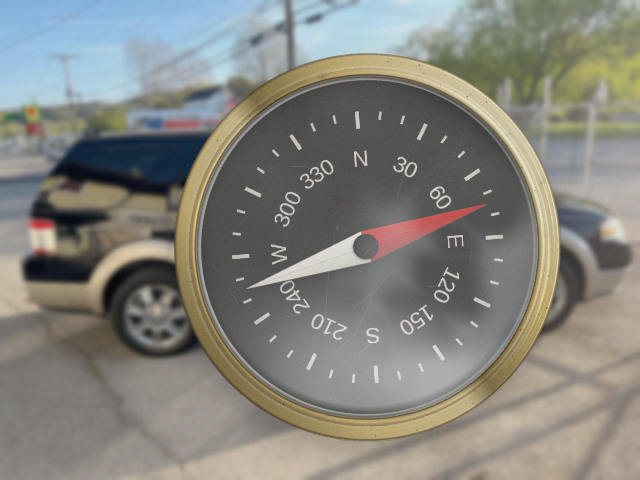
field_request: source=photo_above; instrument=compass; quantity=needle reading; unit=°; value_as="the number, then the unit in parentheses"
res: 75 (°)
